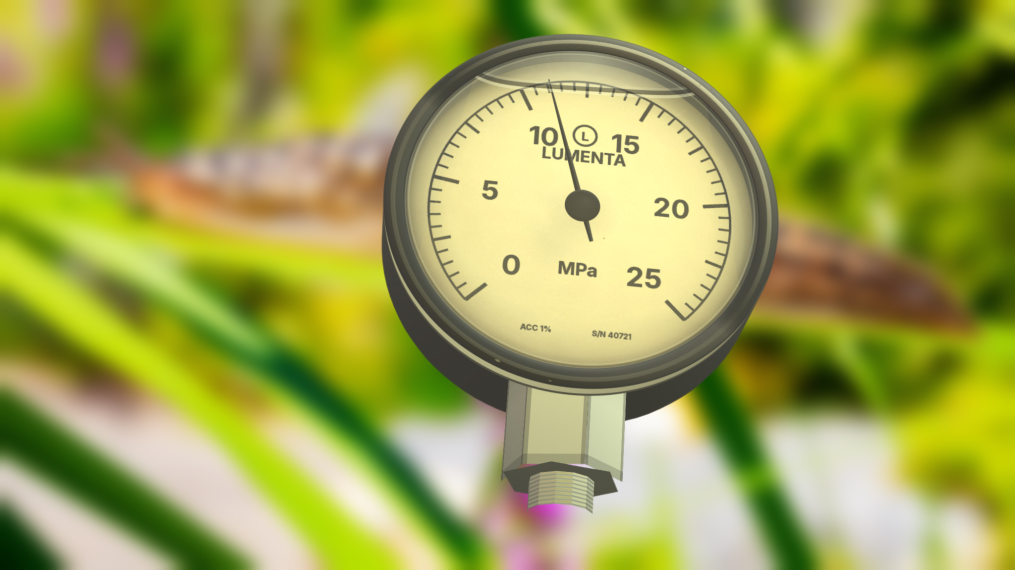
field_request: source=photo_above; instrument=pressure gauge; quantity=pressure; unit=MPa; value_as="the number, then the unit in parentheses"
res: 11 (MPa)
